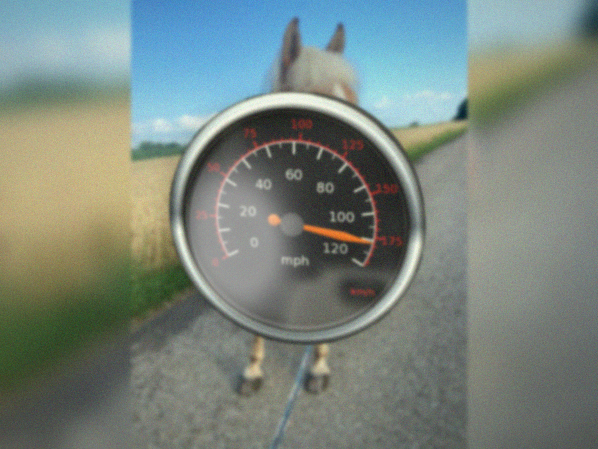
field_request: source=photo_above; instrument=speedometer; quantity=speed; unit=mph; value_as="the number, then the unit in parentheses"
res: 110 (mph)
